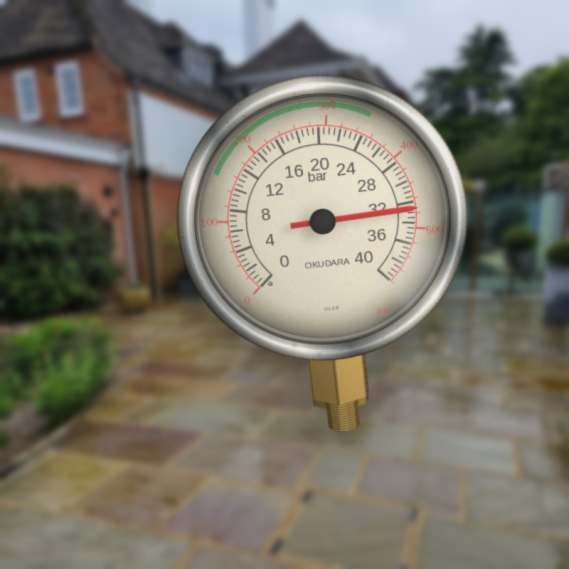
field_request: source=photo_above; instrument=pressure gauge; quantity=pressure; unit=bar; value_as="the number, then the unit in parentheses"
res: 32.5 (bar)
